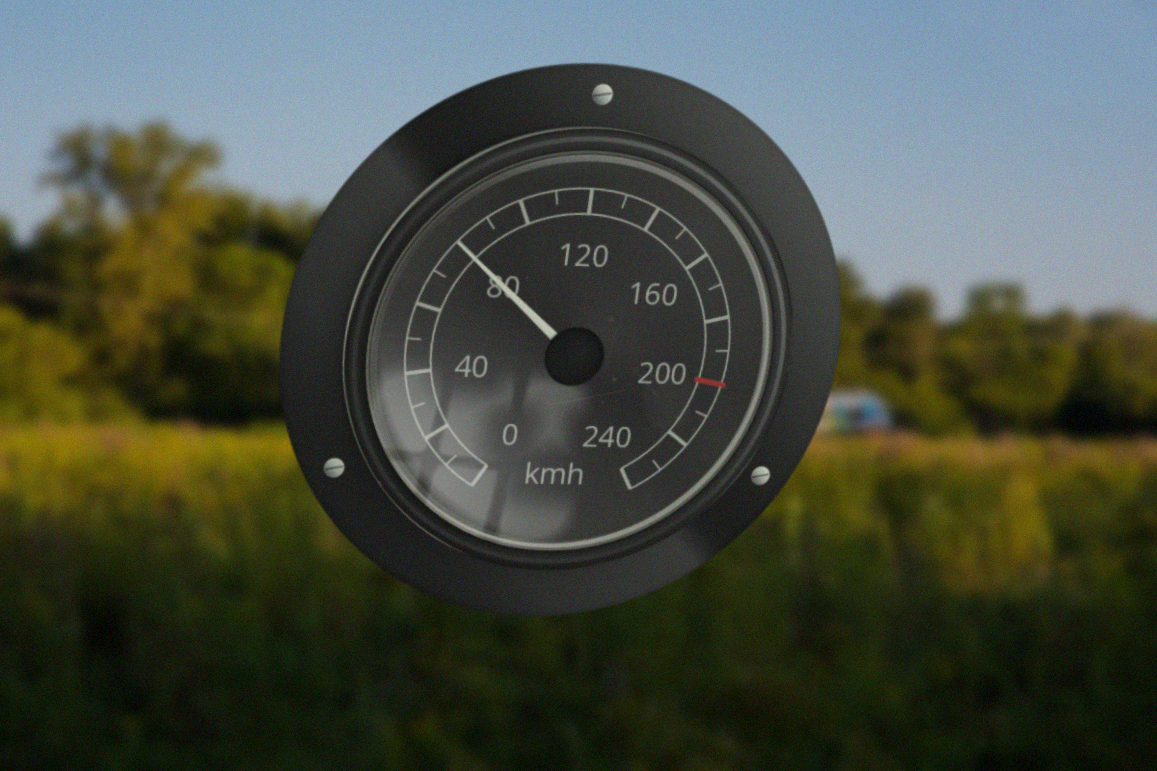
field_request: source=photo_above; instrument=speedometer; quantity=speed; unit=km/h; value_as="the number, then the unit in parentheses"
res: 80 (km/h)
